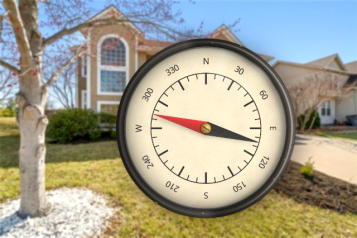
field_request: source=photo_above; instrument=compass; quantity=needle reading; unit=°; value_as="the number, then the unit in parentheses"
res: 285 (°)
